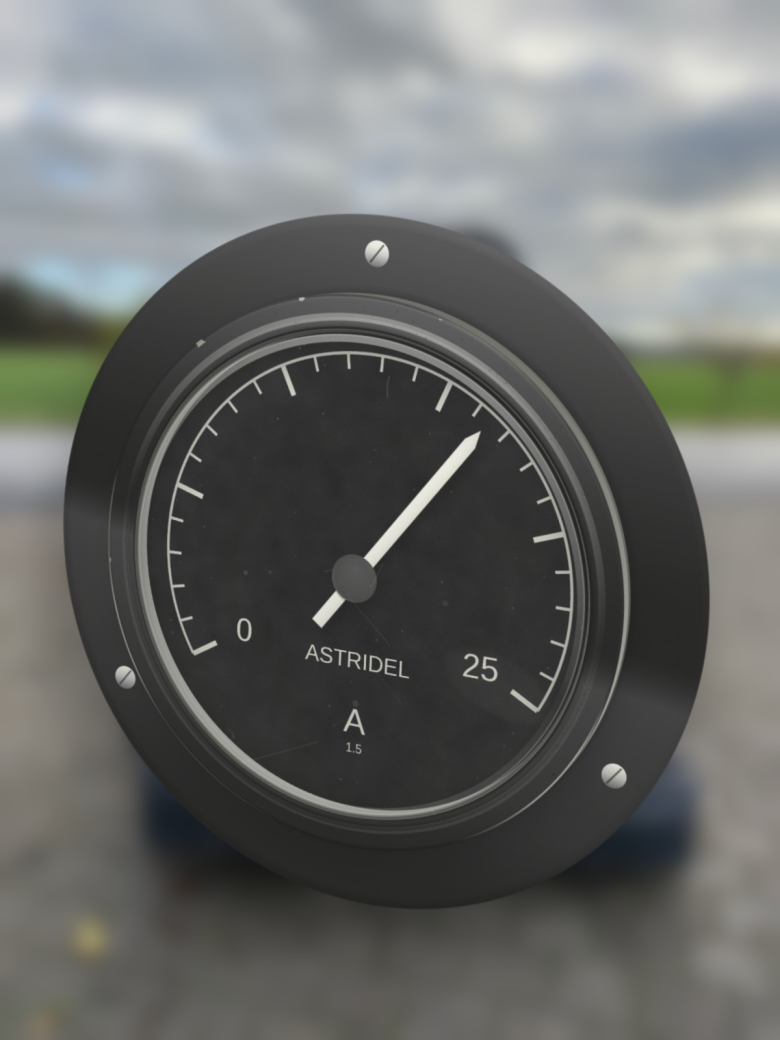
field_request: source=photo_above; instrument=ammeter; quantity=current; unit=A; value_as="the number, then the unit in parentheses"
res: 16.5 (A)
